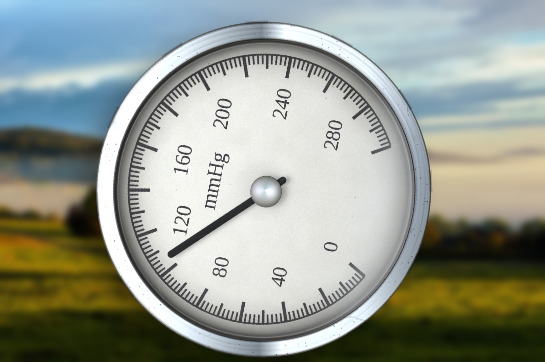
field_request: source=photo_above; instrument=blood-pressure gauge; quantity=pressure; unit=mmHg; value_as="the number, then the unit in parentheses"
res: 106 (mmHg)
